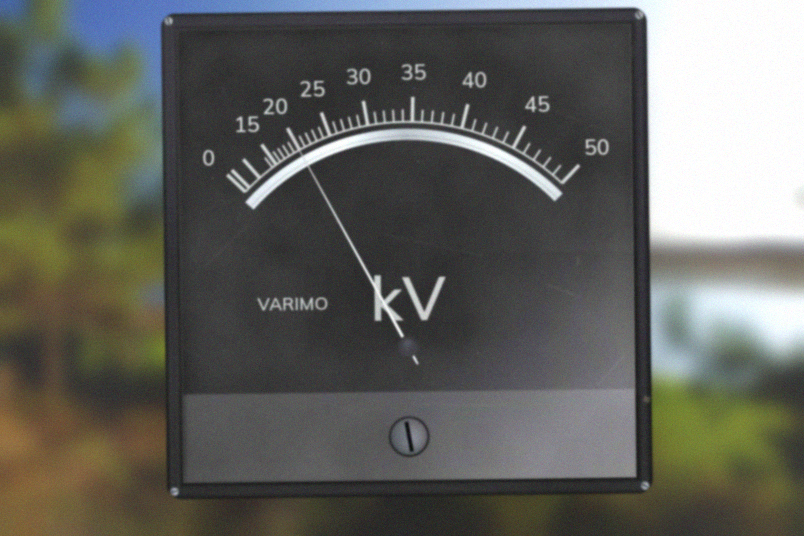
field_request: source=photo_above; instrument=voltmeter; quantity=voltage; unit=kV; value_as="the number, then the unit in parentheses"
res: 20 (kV)
